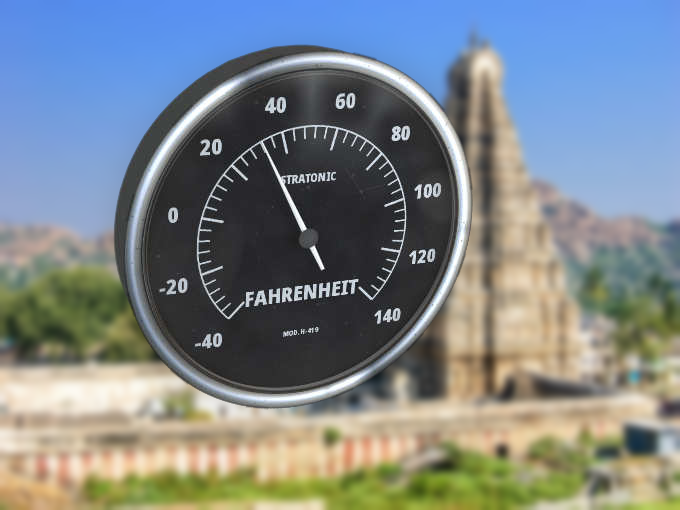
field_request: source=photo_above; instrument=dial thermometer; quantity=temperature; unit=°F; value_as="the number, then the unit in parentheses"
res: 32 (°F)
